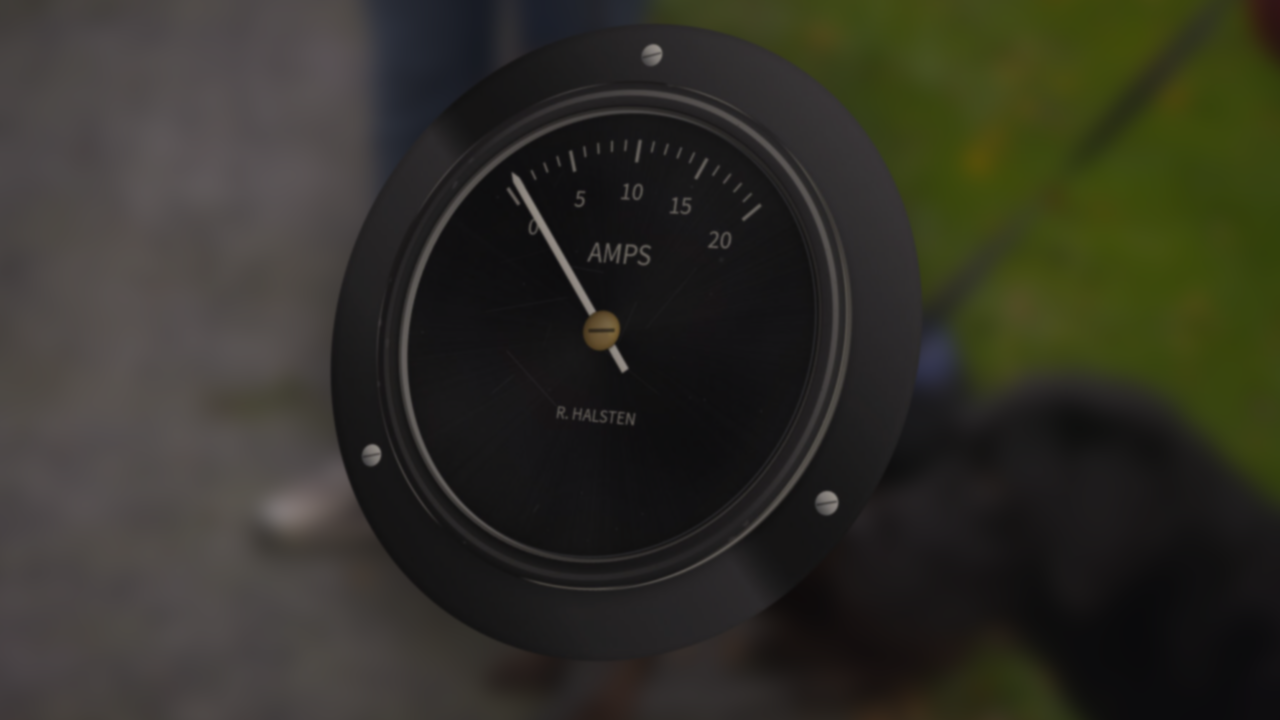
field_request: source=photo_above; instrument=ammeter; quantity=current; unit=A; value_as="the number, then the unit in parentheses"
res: 1 (A)
